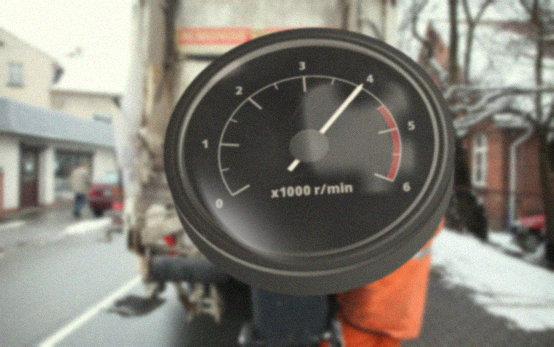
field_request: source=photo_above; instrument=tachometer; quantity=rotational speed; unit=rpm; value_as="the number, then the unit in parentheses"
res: 4000 (rpm)
